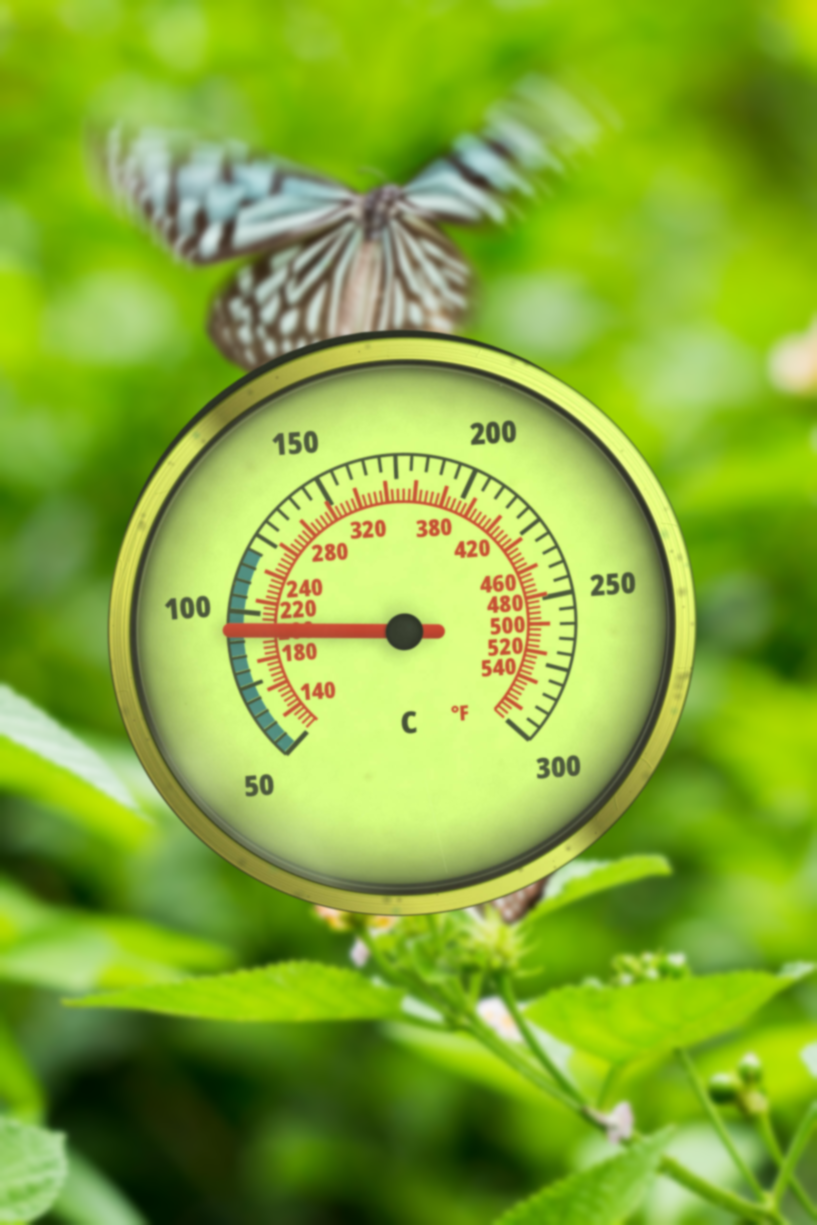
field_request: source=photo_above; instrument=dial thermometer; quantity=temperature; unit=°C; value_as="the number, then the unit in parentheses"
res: 95 (°C)
